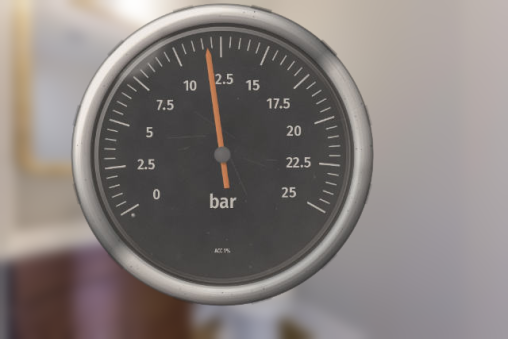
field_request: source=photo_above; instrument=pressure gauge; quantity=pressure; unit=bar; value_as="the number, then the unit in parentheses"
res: 11.75 (bar)
